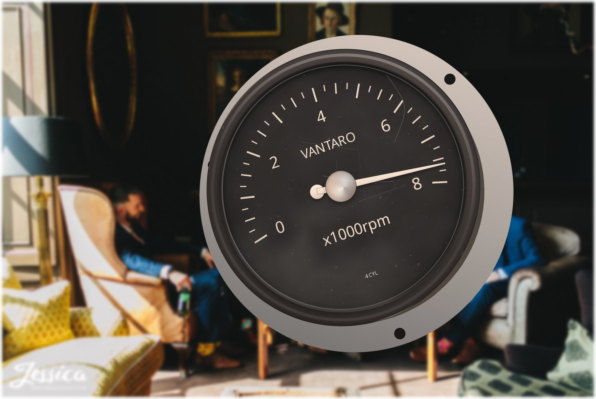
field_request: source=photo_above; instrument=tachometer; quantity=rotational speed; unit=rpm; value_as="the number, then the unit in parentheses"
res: 7625 (rpm)
